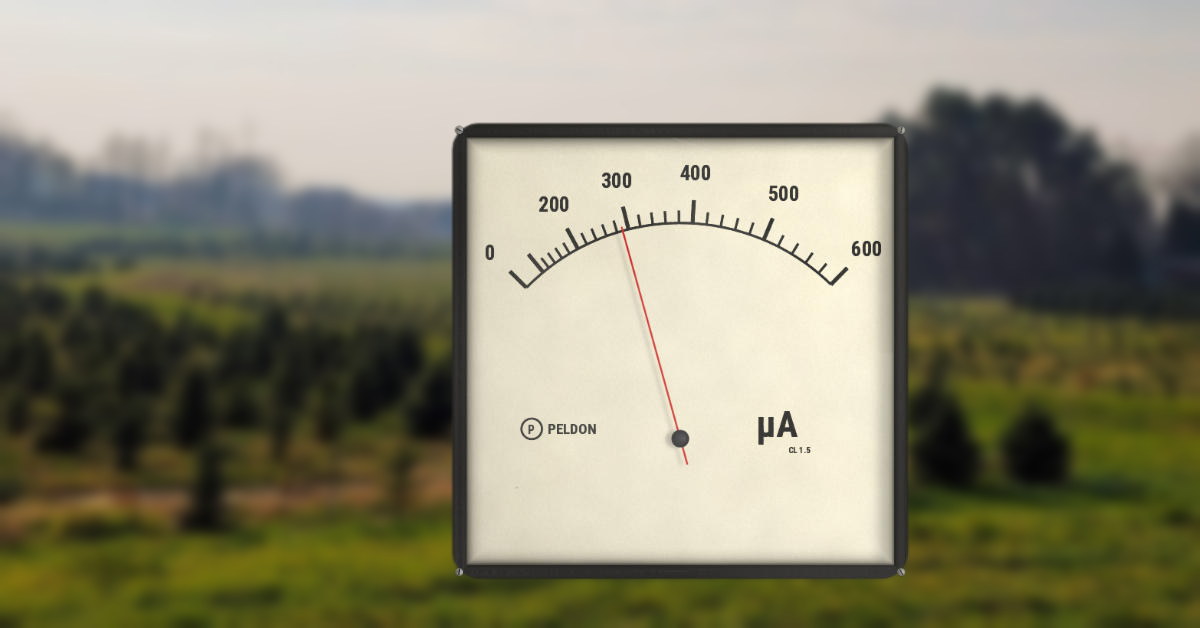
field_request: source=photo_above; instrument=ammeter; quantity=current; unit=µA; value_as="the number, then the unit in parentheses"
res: 290 (µA)
